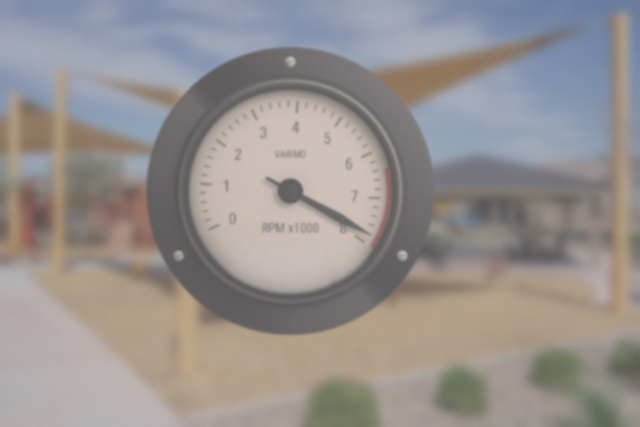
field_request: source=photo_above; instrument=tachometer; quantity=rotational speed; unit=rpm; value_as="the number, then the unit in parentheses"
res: 7800 (rpm)
